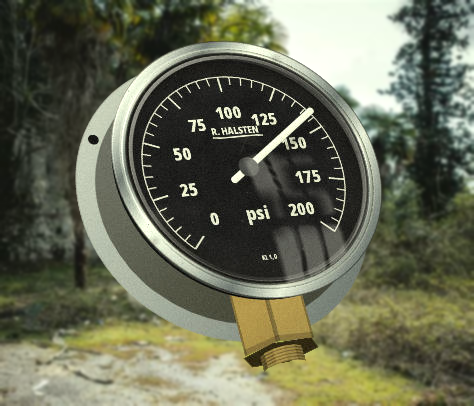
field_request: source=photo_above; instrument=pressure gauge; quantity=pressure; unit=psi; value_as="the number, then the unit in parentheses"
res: 142.5 (psi)
